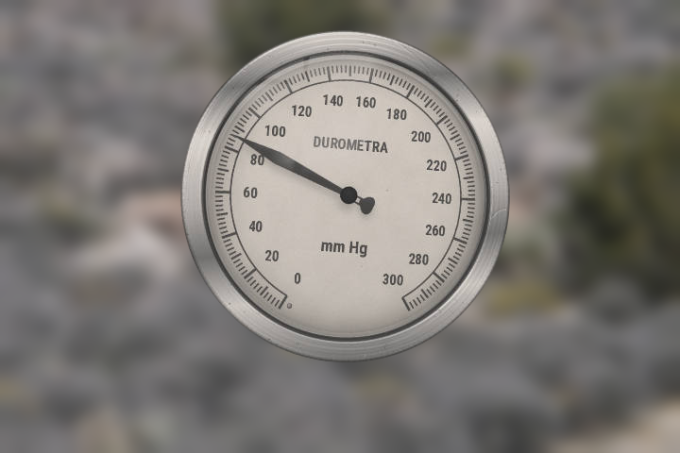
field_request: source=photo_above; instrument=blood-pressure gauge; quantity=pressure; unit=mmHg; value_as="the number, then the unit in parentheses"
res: 86 (mmHg)
